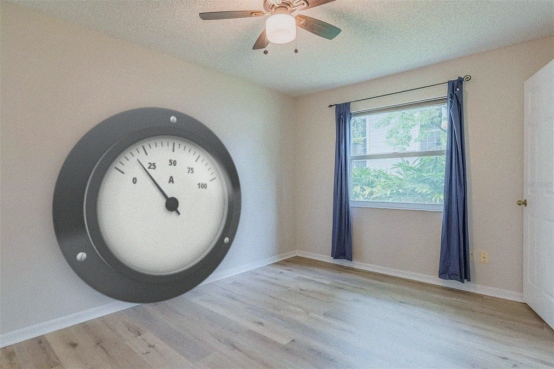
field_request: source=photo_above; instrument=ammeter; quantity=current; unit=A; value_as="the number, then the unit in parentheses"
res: 15 (A)
